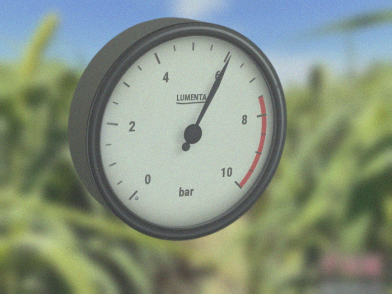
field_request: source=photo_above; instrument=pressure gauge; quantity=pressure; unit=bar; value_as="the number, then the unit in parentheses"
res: 6 (bar)
